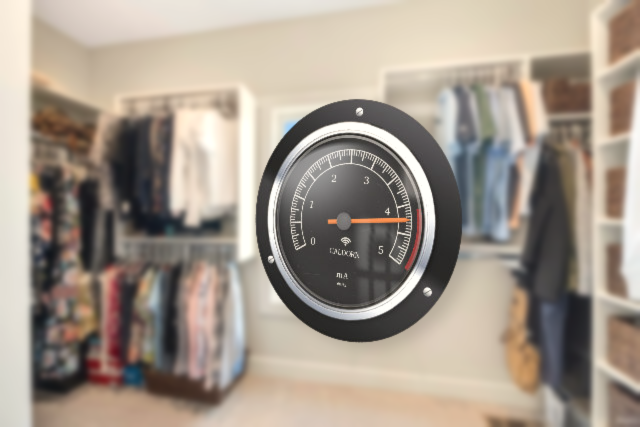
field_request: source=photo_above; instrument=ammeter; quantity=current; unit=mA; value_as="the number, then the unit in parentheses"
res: 4.25 (mA)
